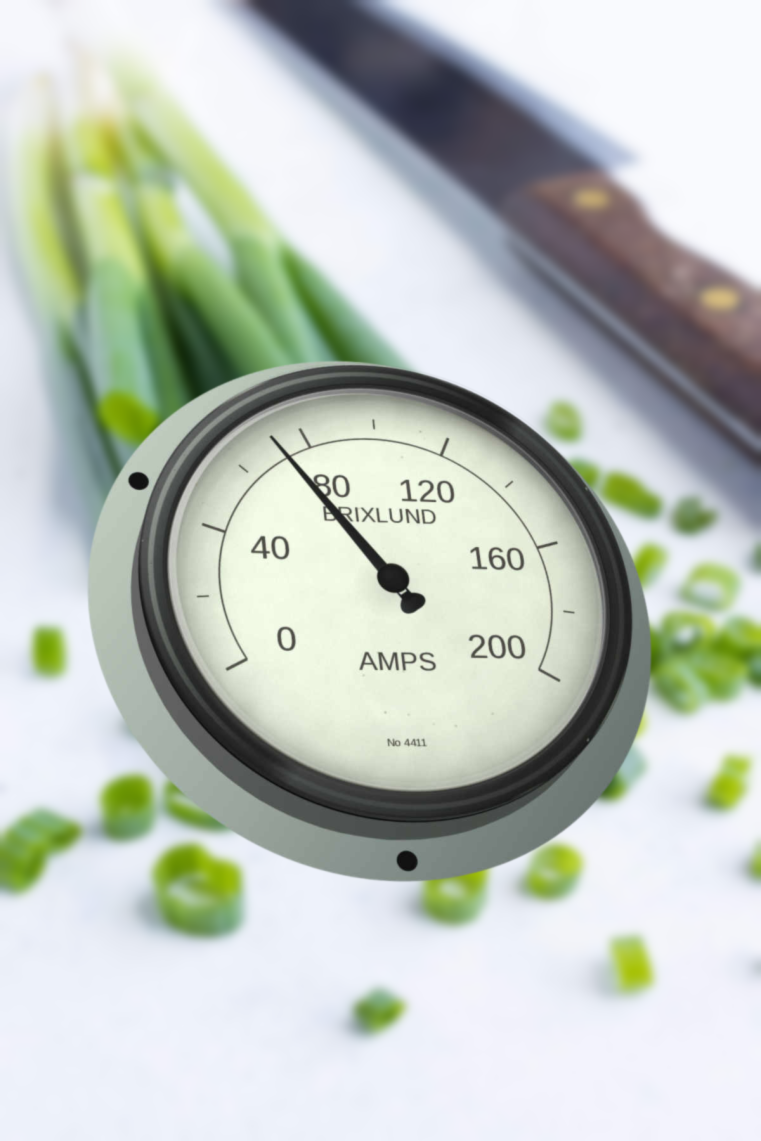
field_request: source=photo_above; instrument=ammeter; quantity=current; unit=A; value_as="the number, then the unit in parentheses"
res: 70 (A)
